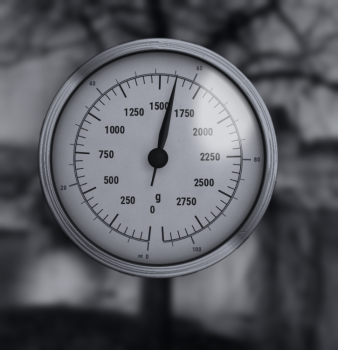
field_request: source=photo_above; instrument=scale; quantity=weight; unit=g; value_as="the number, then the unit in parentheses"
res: 1600 (g)
